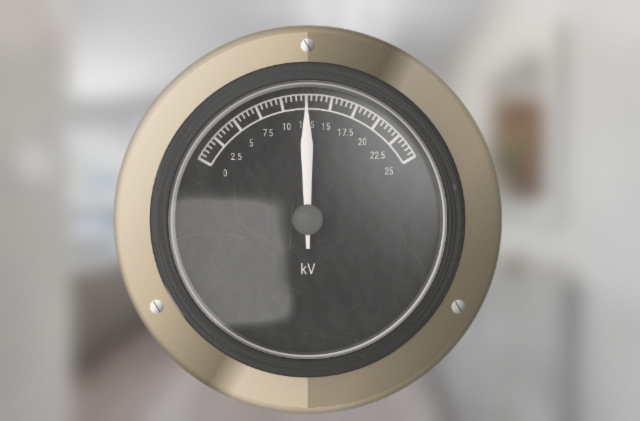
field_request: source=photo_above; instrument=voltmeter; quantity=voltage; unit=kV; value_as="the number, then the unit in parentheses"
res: 12.5 (kV)
